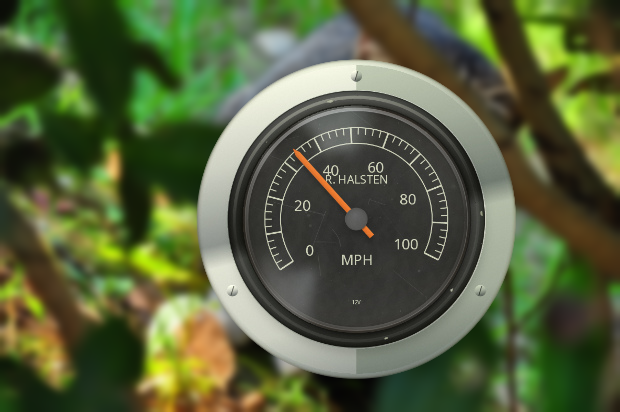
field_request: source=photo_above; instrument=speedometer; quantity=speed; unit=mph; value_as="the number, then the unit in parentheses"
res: 34 (mph)
